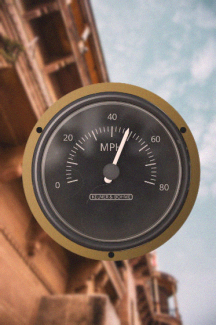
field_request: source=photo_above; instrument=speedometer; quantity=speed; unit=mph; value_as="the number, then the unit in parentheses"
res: 48 (mph)
